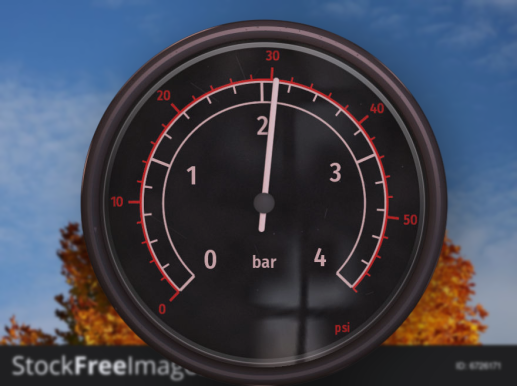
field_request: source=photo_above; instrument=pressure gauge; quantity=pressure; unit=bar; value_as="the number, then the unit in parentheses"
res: 2.1 (bar)
